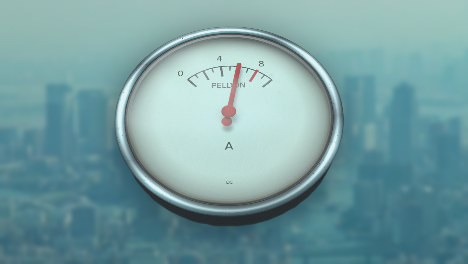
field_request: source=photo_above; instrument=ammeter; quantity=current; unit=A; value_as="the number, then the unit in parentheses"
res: 6 (A)
